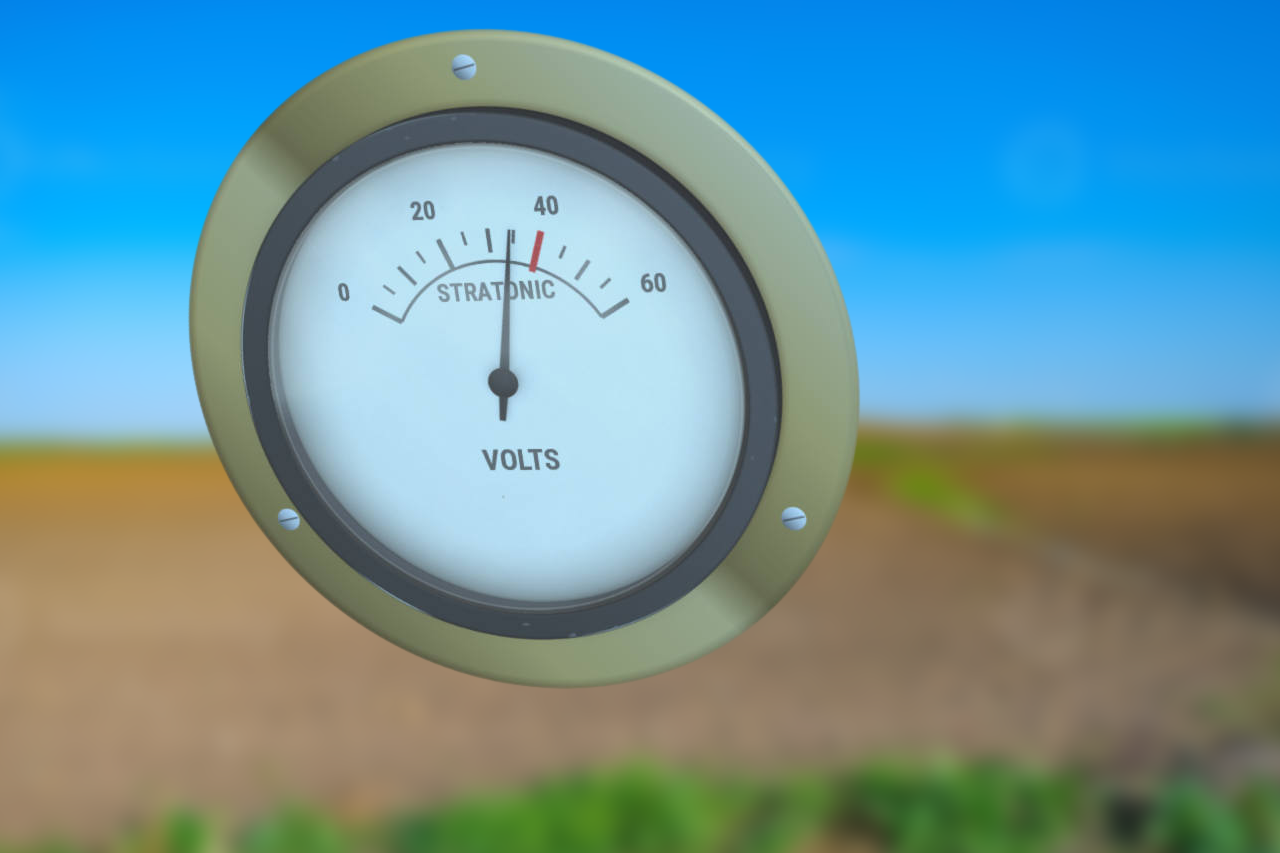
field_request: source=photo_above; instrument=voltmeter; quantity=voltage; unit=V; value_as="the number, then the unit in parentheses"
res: 35 (V)
